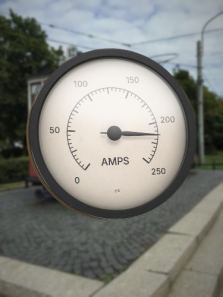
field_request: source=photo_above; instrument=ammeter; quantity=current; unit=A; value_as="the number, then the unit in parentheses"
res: 215 (A)
